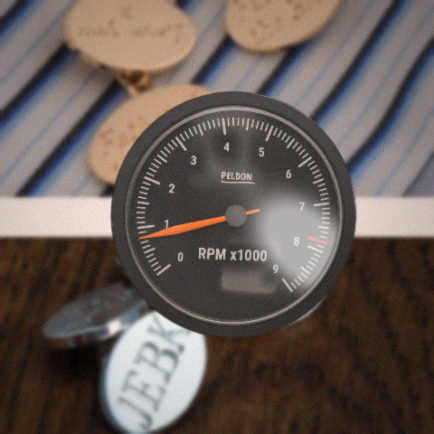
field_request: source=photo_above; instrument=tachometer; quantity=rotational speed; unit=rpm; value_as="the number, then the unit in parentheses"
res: 800 (rpm)
